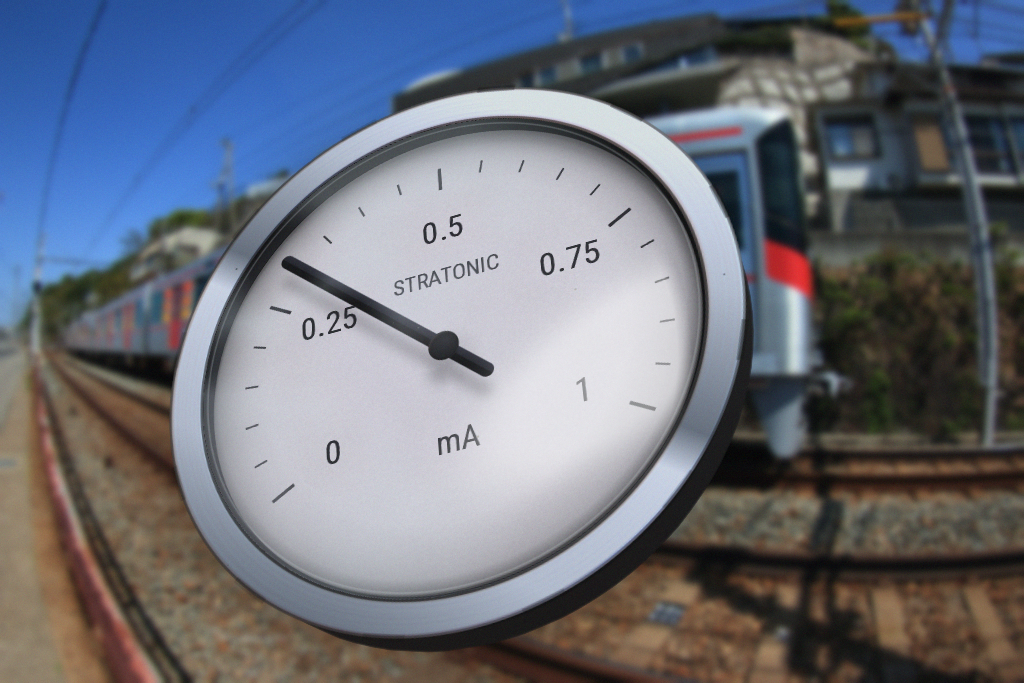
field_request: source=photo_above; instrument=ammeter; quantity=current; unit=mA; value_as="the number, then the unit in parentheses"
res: 0.3 (mA)
